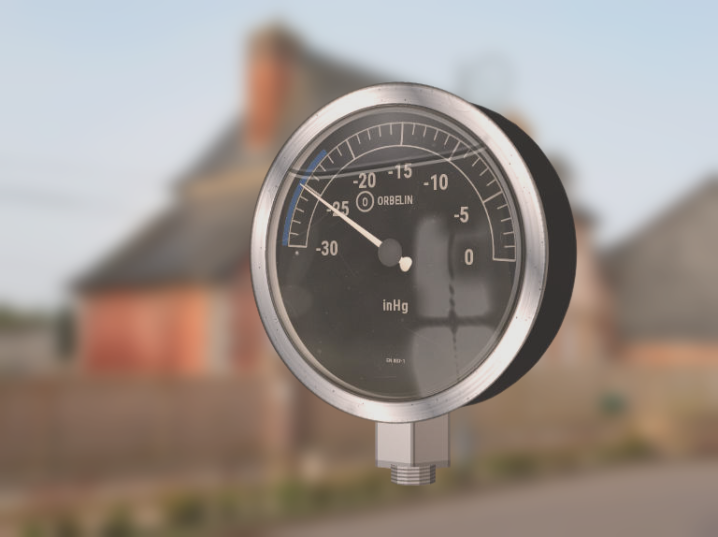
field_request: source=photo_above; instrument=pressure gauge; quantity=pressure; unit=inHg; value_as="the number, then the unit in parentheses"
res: -25 (inHg)
